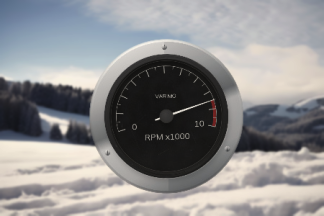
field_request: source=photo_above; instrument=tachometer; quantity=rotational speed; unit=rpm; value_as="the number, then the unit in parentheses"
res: 8500 (rpm)
